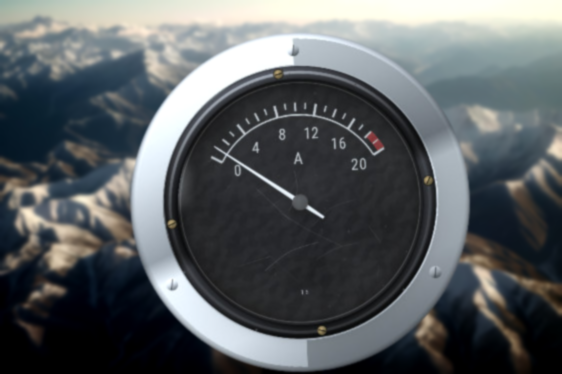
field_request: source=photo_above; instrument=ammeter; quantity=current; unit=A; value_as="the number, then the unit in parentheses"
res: 1 (A)
